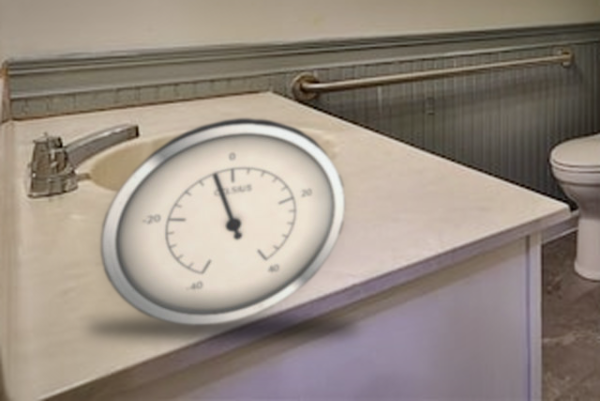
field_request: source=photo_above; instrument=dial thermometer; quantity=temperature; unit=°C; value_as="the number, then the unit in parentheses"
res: -4 (°C)
